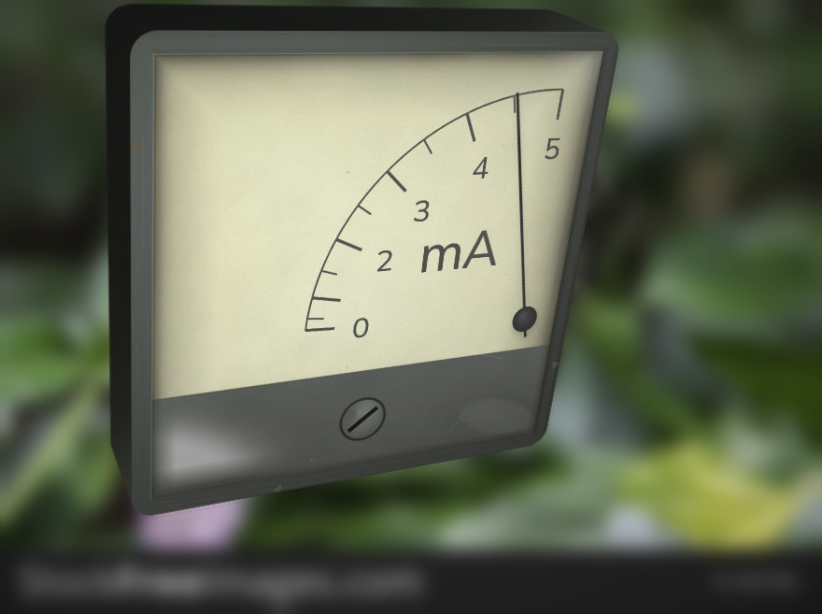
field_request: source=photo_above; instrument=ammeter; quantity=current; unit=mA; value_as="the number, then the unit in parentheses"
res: 4.5 (mA)
